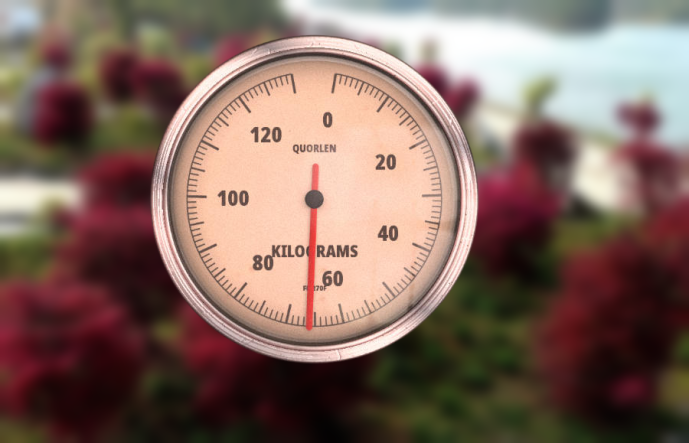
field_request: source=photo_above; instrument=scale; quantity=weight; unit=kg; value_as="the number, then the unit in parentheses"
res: 66 (kg)
